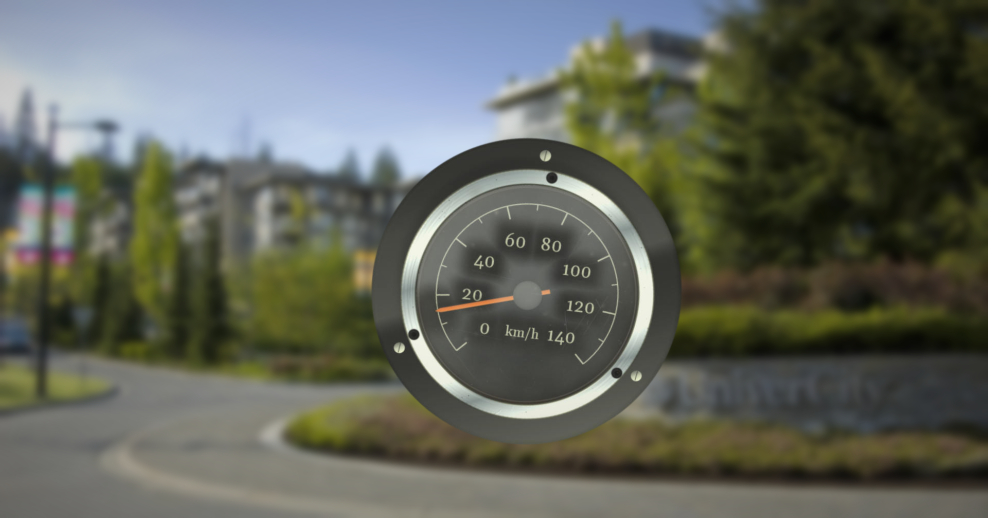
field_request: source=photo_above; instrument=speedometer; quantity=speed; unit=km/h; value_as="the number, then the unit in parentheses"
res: 15 (km/h)
